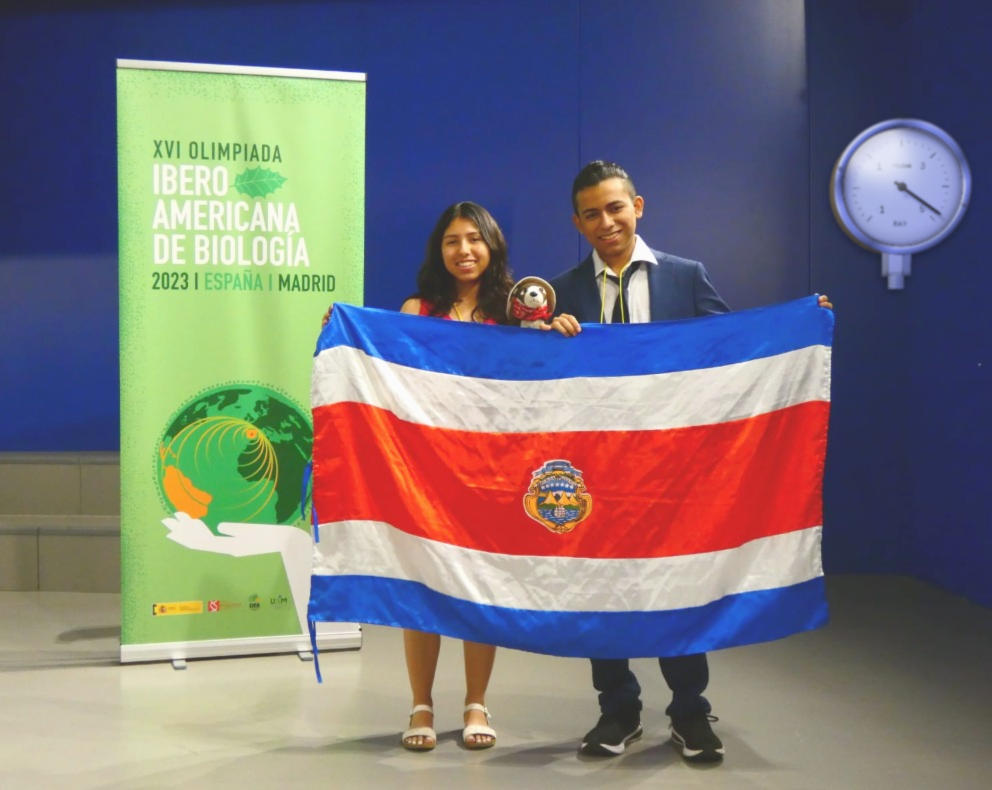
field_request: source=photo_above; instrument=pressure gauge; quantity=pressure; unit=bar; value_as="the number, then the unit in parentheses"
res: 4.8 (bar)
